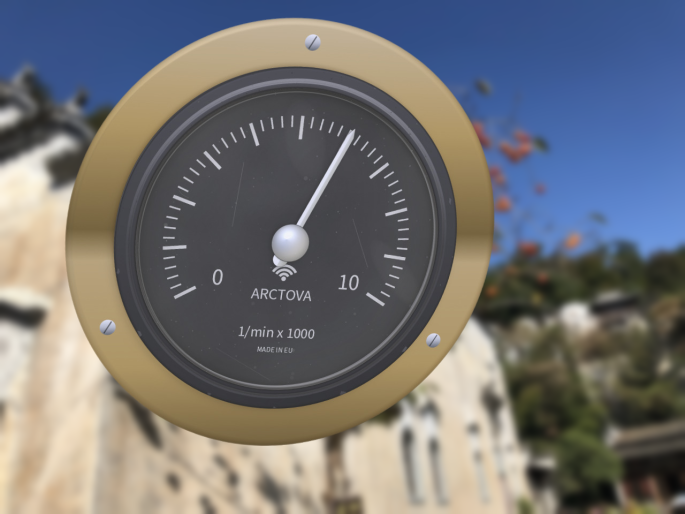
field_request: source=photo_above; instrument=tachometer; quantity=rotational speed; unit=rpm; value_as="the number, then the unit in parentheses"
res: 6000 (rpm)
